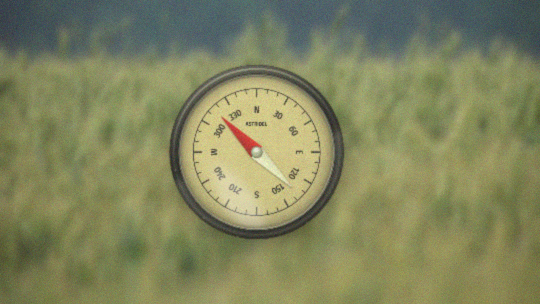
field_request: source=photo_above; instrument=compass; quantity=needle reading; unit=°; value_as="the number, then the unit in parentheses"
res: 315 (°)
